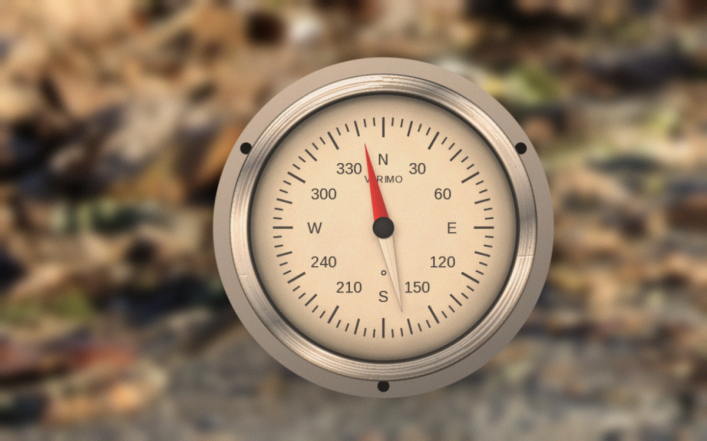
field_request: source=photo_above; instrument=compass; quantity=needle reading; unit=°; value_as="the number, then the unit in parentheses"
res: 347.5 (°)
